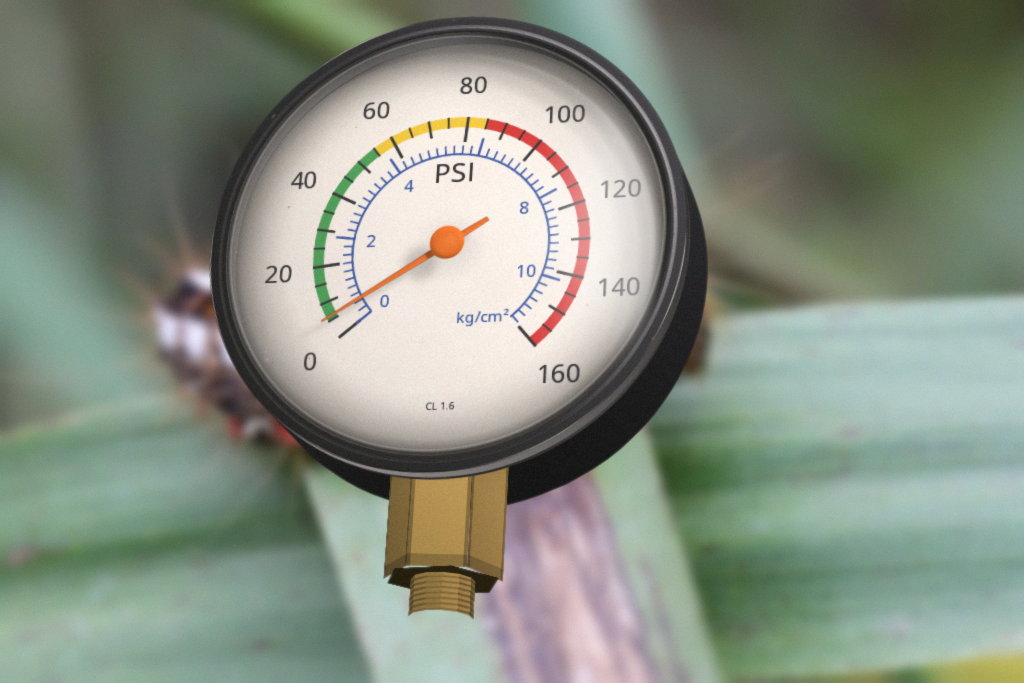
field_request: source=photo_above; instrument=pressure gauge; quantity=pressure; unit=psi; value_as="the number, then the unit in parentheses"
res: 5 (psi)
